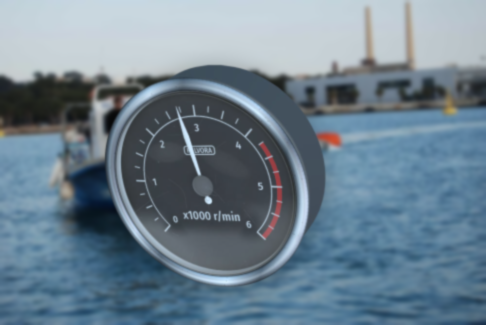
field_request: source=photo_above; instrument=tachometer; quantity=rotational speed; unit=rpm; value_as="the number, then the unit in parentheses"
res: 2750 (rpm)
